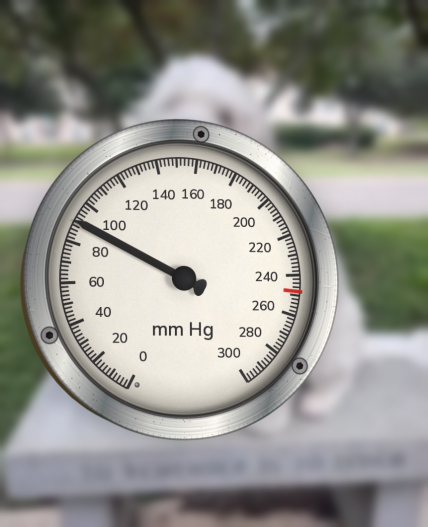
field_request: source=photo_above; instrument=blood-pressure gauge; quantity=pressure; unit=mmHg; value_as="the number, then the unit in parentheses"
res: 90 (mmHg)
